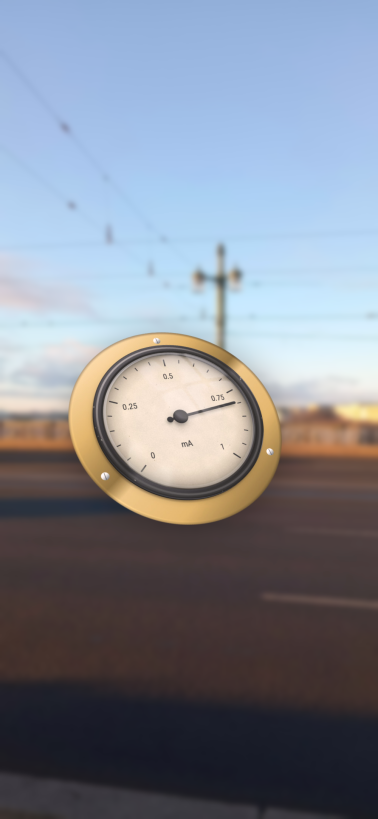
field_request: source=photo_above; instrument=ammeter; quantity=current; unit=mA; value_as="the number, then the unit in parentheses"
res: 0.8 (mA)
